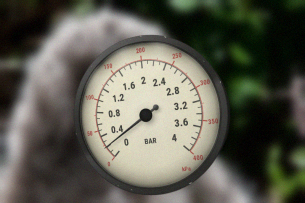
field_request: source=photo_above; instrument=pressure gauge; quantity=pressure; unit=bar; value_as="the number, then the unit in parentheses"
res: 0.2 (bar)
